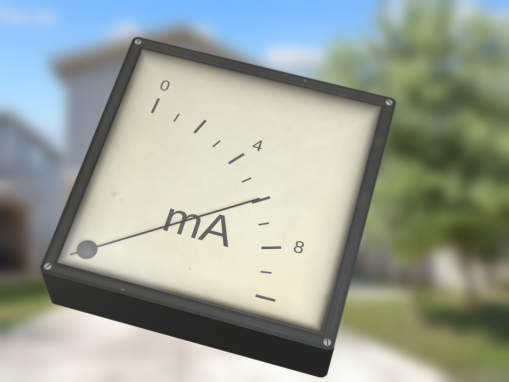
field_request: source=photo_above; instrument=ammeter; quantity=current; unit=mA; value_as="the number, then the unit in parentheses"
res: 6 (mA)
